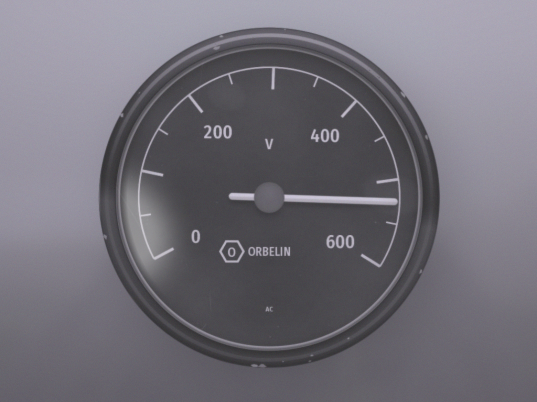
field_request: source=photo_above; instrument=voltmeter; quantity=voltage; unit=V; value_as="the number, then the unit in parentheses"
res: 525 (V)
